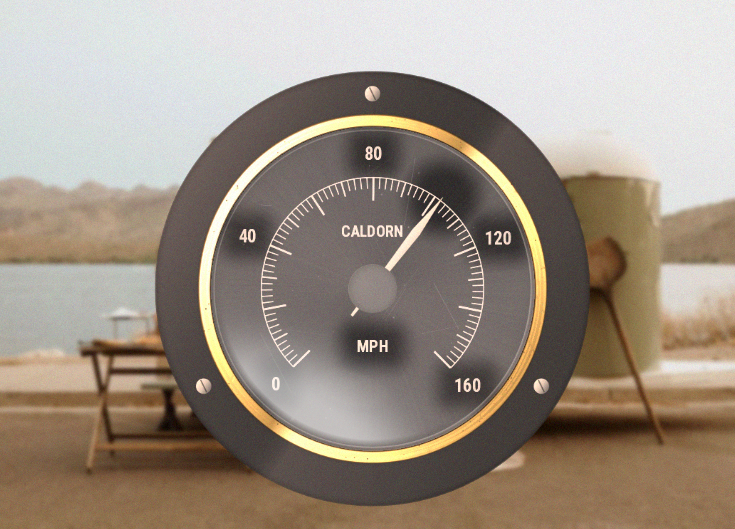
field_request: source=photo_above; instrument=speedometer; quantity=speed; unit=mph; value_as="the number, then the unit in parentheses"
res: 102 (mph)
